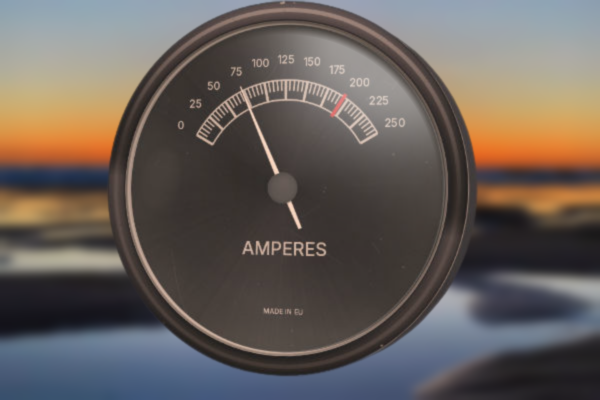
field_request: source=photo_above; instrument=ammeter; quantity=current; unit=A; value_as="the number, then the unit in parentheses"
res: 75 (A)
